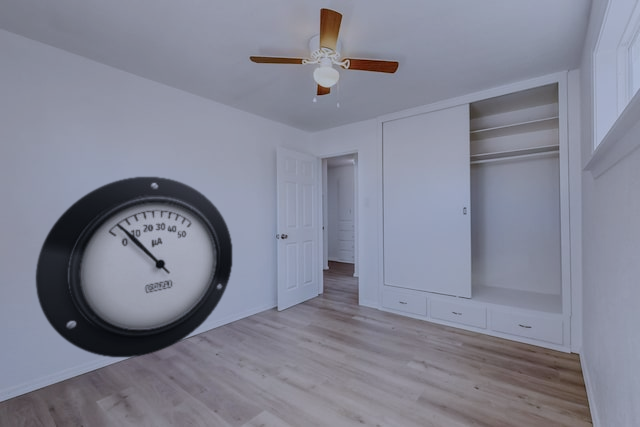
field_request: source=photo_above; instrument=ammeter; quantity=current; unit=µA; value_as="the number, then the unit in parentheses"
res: 5 (µA)
